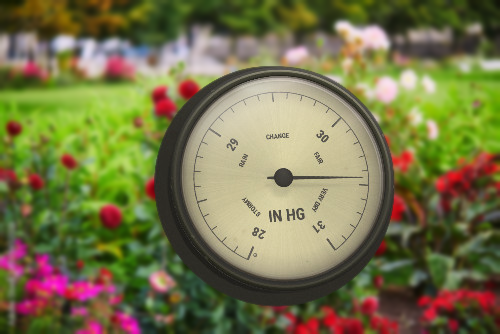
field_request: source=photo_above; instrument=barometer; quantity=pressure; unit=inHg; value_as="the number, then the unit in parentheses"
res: 30.45 (inHg)
